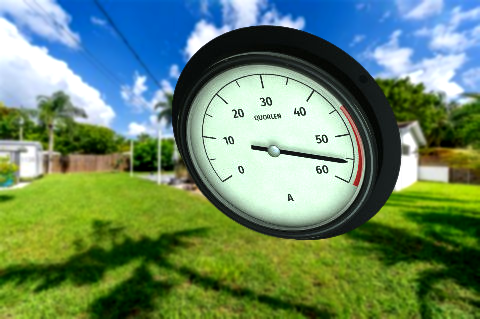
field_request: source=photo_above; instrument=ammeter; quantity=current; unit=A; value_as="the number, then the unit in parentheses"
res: 55 (A)
